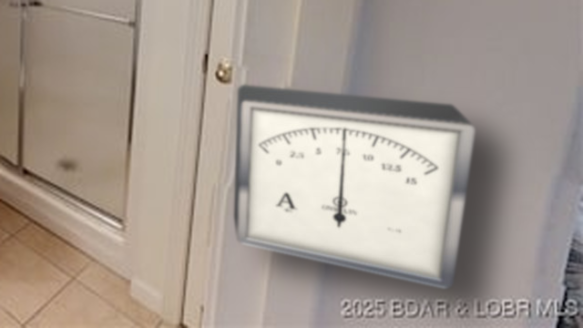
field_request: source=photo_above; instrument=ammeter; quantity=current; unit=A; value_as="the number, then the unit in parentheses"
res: 7.5 (A)
